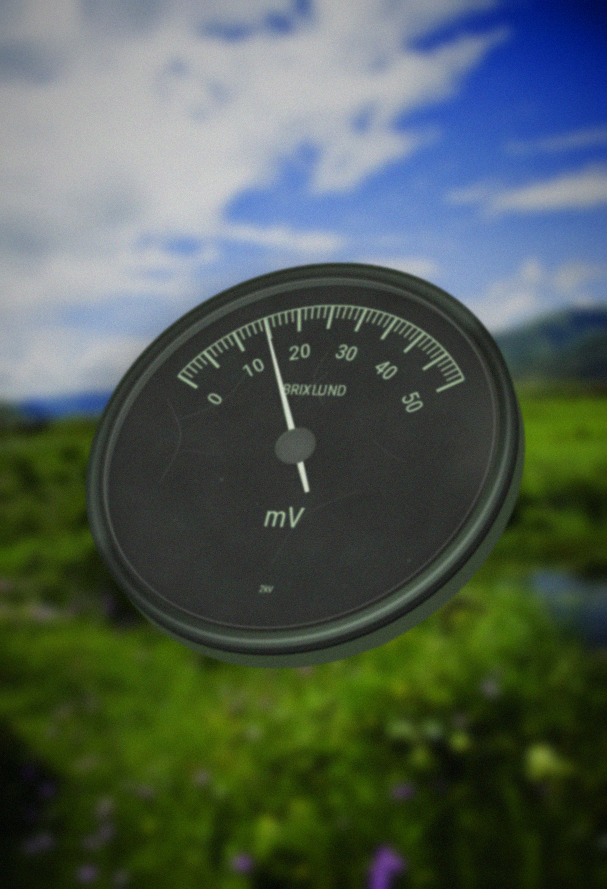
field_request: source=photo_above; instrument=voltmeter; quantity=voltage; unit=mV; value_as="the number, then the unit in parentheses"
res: 15 (mV)
